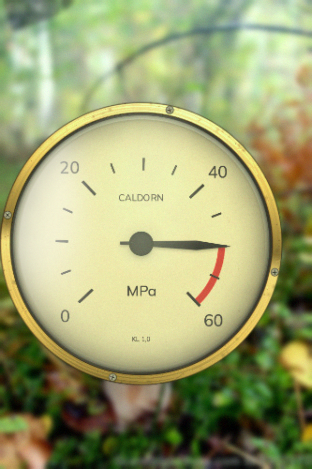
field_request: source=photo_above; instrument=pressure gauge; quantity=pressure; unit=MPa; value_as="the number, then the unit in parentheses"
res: 50 (MPa)
